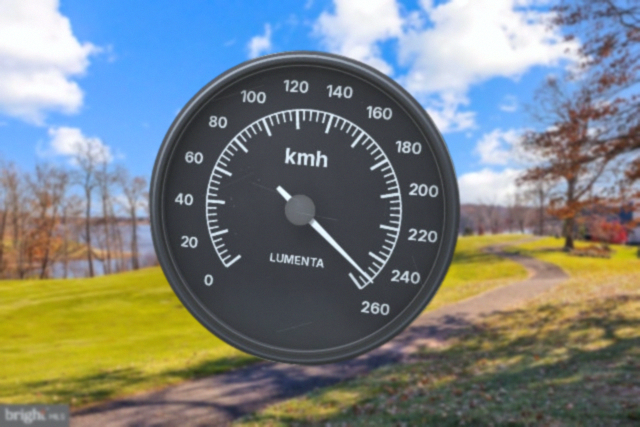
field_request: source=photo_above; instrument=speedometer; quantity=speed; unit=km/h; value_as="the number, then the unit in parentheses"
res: 252 (km/h)
